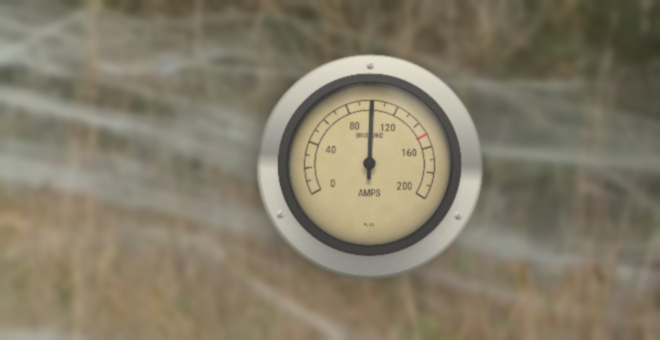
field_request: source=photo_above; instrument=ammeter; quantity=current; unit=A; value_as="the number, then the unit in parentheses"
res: 100 (A)
